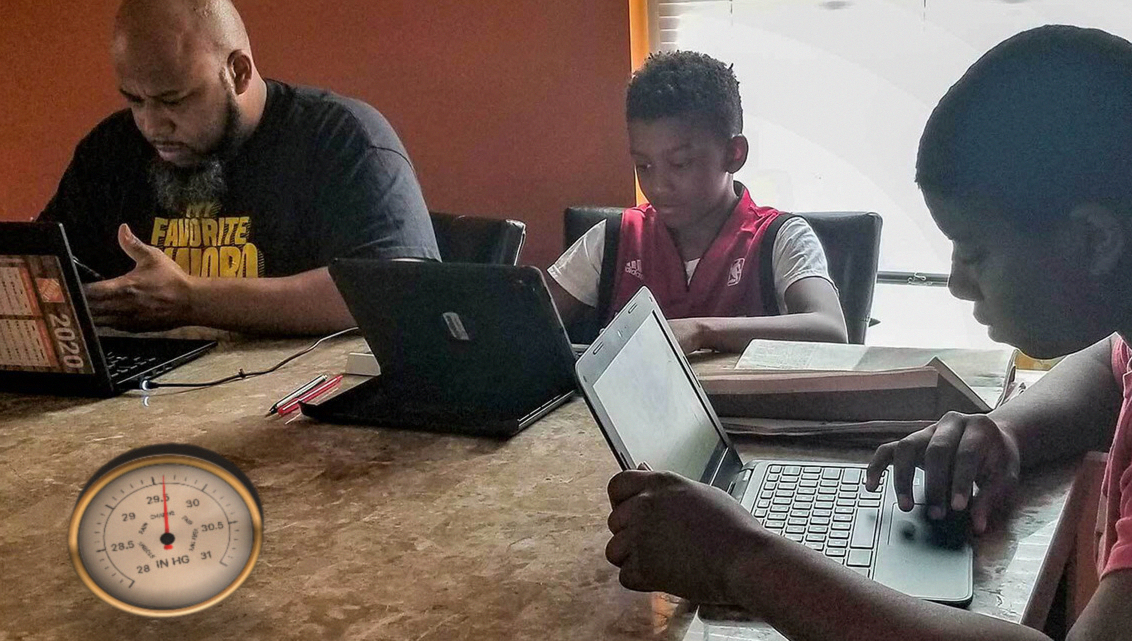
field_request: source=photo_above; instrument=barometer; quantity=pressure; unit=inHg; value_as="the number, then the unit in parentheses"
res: 29.6 (inHg)
